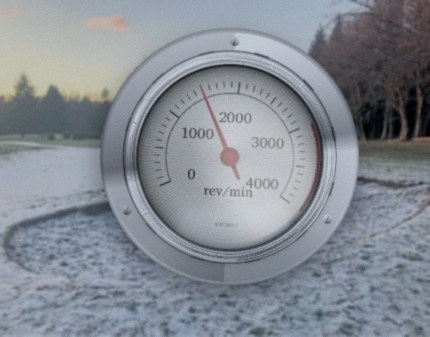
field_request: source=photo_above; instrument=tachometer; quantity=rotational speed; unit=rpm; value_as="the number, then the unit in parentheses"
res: 1500 (rpm)
